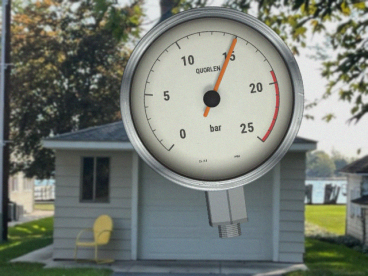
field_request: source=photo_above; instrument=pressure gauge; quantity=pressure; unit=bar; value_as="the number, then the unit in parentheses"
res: 15 (bar)
